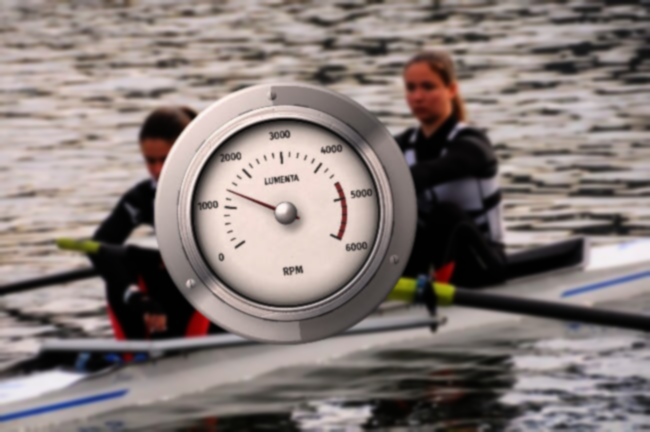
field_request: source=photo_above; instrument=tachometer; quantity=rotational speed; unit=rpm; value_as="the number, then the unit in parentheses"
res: 1400 (rpm)
